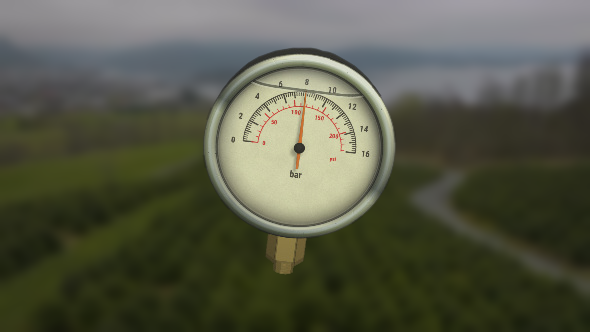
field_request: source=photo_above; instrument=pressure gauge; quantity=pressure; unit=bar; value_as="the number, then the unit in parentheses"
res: 8 (bar)
